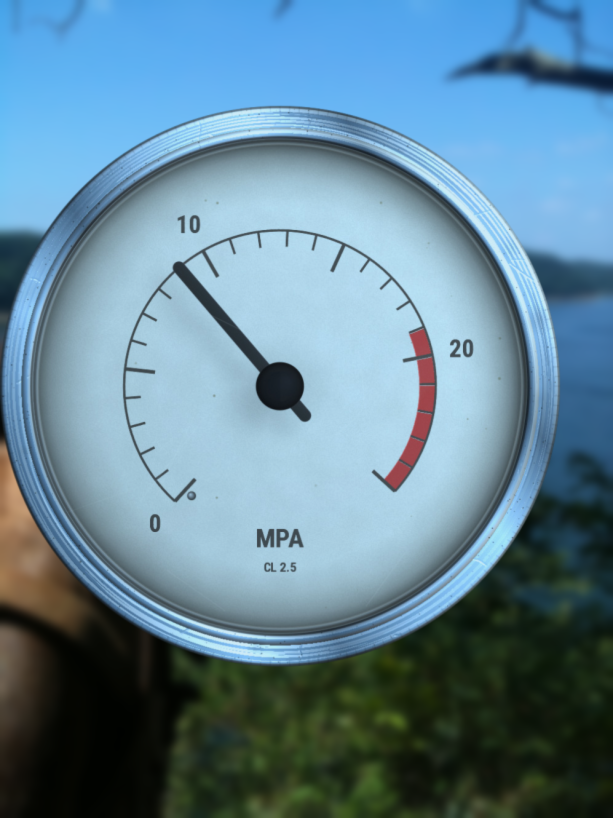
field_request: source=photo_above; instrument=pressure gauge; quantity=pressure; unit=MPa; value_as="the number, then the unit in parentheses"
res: 9 (MPa)
